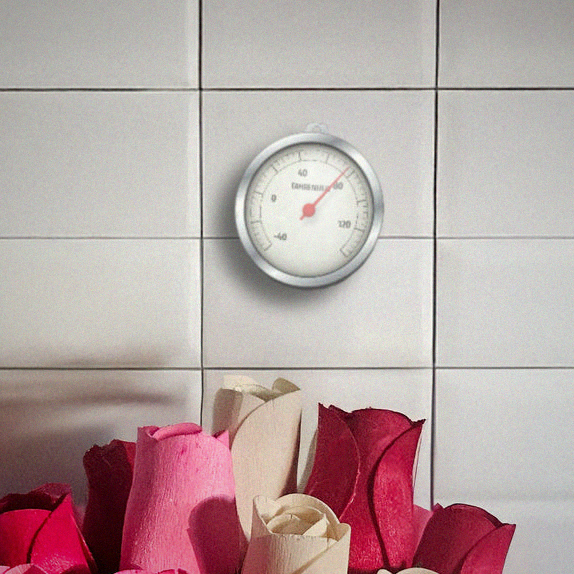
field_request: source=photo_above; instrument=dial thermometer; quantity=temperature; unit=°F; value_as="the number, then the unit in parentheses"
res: 76 (°F)
